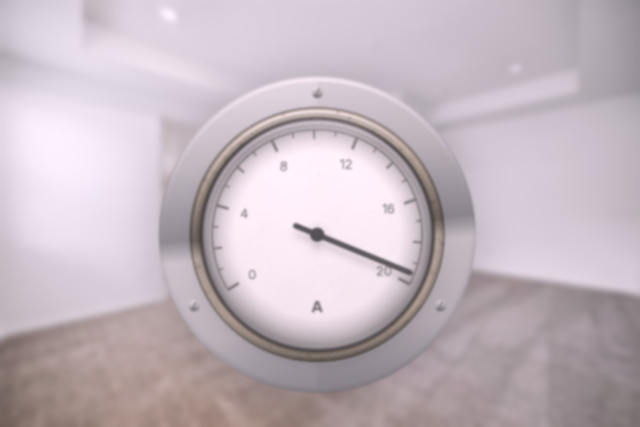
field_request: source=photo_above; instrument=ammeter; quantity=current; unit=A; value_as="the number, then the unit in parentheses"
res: 19.5 (A)
